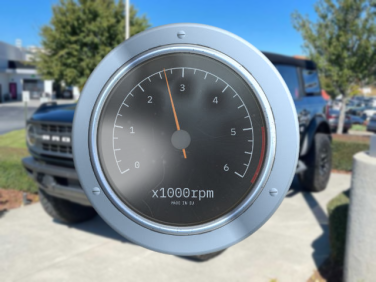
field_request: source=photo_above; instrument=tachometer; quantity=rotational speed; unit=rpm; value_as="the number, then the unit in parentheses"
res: 2625 (rpm)
